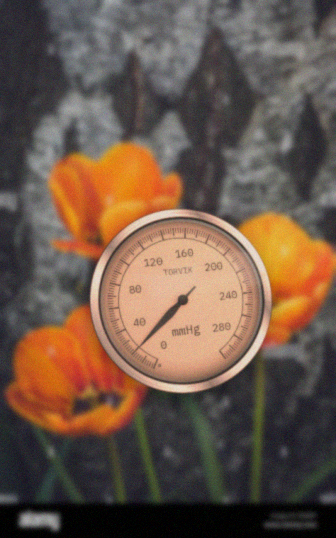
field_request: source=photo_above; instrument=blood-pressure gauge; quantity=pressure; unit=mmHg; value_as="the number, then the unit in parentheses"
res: 20 (mmHg)
